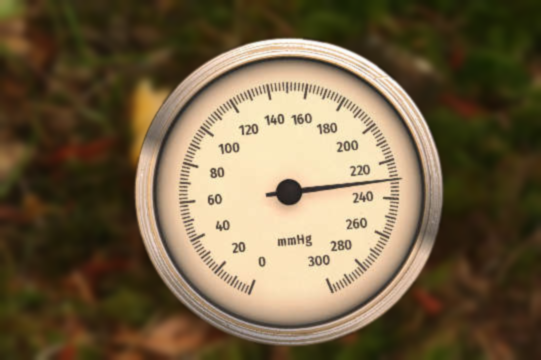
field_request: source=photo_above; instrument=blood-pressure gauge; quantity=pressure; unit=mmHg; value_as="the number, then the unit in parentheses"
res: 230 (mmHg)
